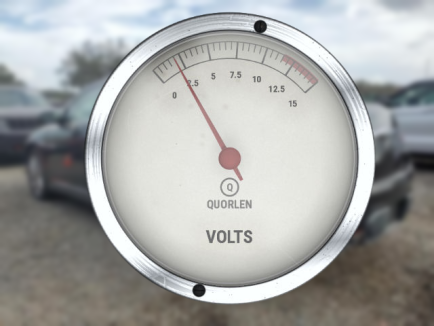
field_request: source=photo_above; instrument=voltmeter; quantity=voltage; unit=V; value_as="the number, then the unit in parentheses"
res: 2 (V)
